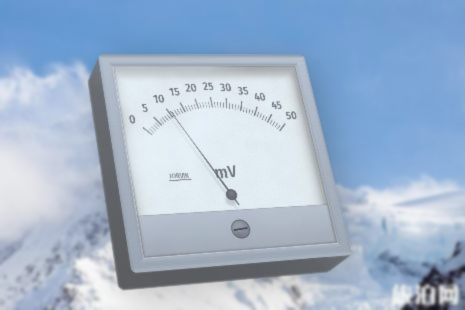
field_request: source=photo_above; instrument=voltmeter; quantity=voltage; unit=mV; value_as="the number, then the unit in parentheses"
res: 10 (mV)
